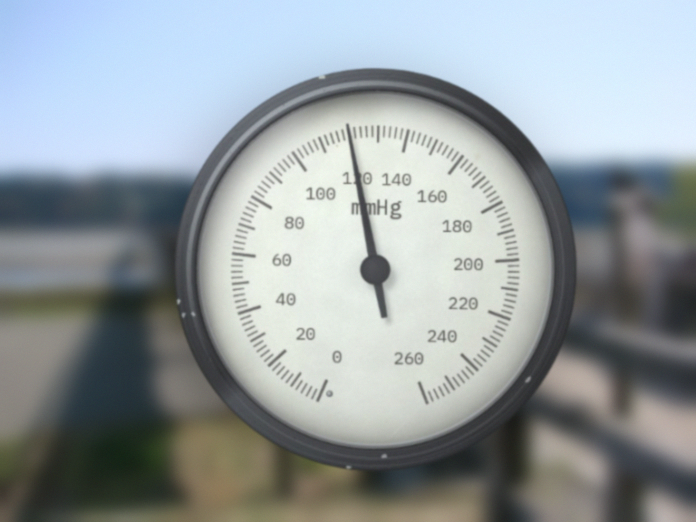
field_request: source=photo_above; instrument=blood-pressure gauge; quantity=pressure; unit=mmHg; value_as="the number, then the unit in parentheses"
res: 120 (mmHg)
